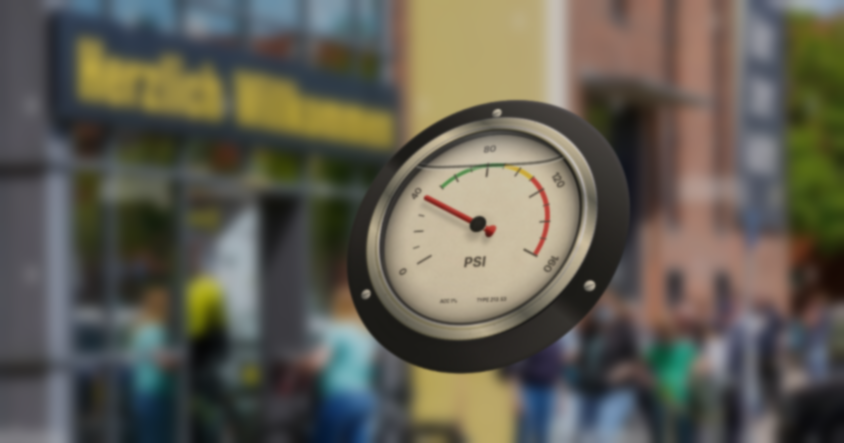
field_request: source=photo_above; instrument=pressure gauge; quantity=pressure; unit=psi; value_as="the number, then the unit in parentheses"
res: 40 (psi)
